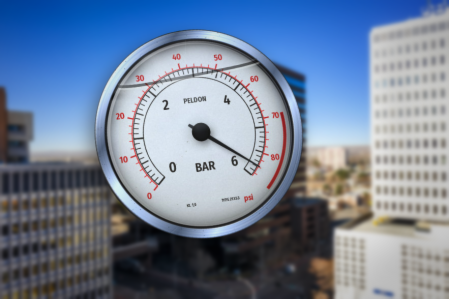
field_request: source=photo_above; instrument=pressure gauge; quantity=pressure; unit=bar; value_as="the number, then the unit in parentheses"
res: 5.8 (bar)
